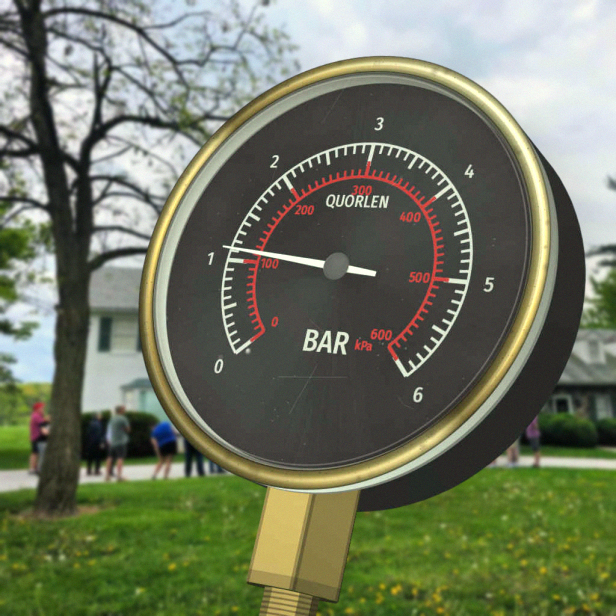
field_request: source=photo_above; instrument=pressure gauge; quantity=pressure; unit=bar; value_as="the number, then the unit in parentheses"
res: 1.1 (bar)
